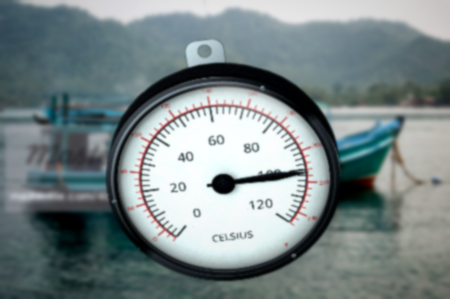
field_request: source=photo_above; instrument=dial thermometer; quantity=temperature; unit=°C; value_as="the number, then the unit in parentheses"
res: 100 (°C)
